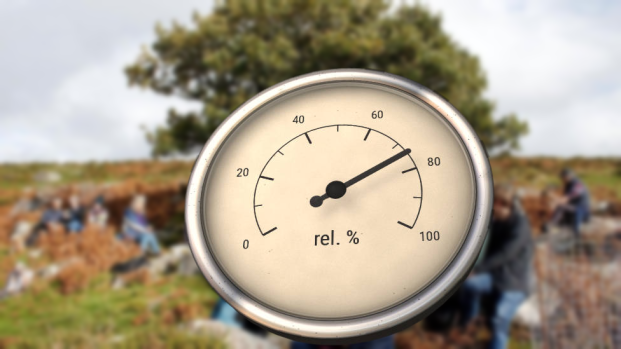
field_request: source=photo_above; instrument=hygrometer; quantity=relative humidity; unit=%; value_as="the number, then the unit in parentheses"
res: 75 (%)
